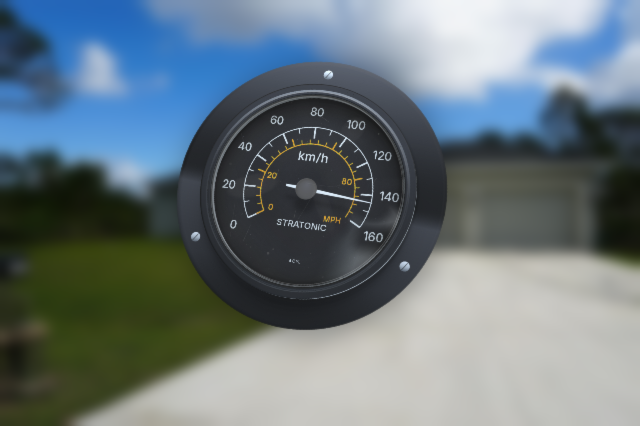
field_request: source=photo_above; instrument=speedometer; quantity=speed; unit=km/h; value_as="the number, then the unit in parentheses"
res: 145 (km/h)
